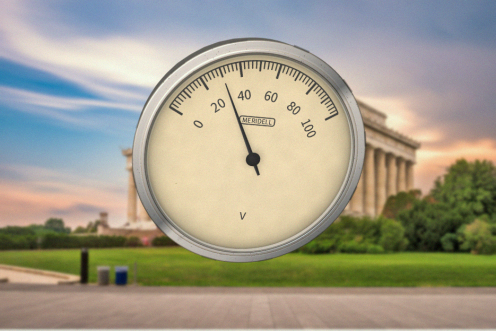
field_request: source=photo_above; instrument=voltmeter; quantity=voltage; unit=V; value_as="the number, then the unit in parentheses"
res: 30 (V)
